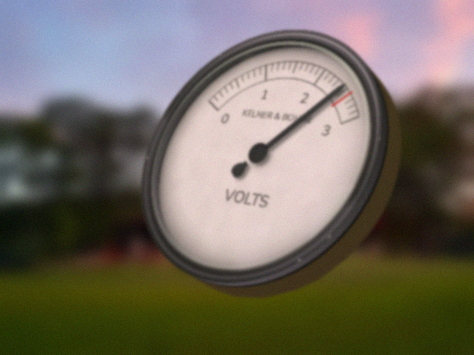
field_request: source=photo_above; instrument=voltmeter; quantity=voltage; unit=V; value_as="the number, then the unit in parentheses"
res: 2.5 (V)
